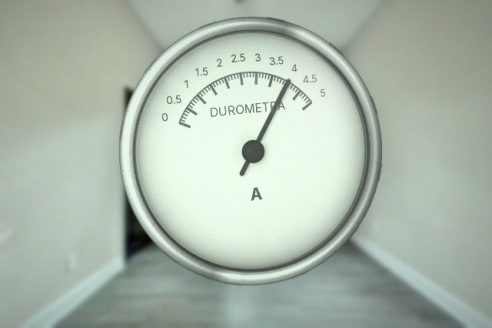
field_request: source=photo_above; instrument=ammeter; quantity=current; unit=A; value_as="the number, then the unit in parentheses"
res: 4 (A)
